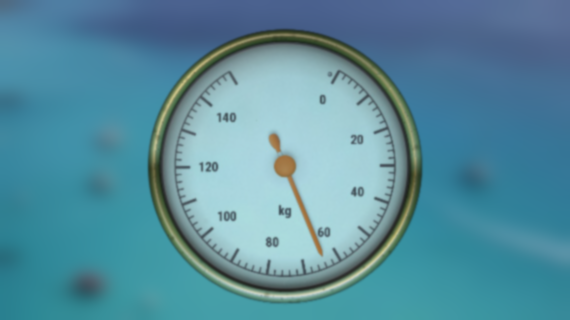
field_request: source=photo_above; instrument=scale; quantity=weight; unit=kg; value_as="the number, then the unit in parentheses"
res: 64 (kg)
